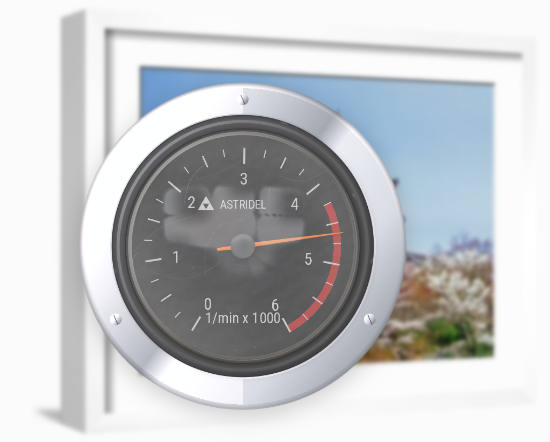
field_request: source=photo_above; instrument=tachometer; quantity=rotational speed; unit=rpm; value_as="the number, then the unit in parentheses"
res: 4625 (rpm)
